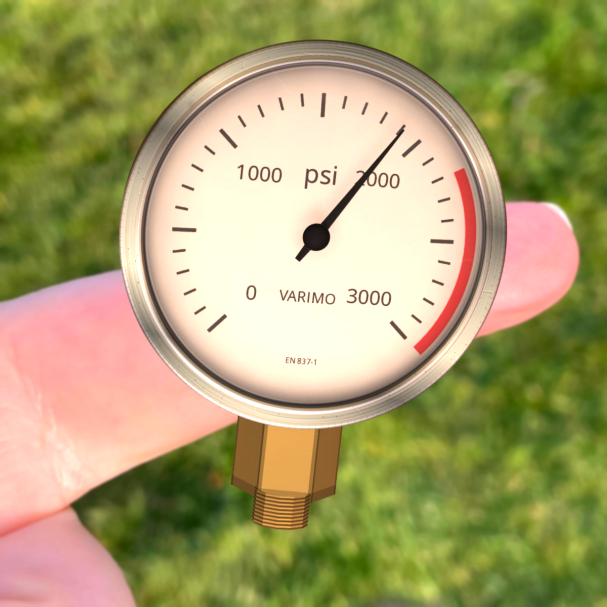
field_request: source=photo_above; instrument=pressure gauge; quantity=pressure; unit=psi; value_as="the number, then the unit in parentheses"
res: 1900 (psi)
